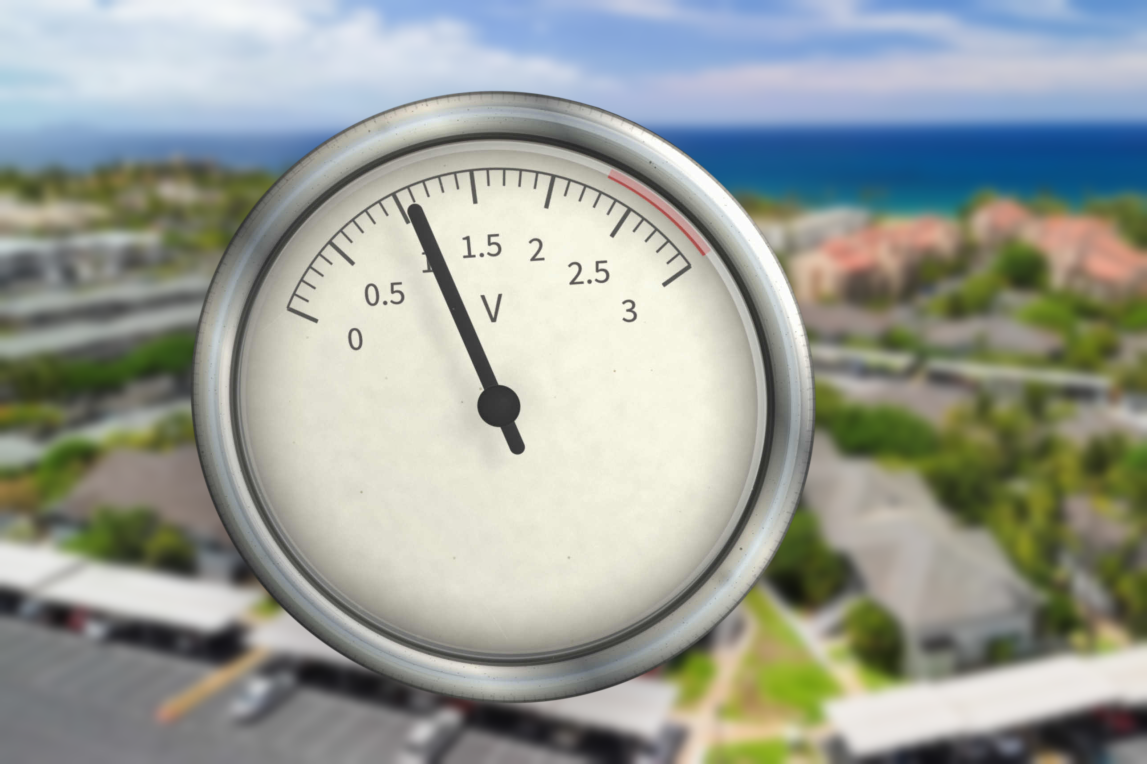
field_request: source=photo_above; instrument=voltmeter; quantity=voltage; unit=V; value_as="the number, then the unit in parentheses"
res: 1.1 (V)
